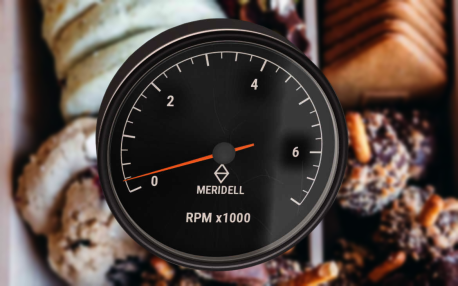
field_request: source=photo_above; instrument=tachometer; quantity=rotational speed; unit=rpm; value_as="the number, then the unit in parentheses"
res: 250 (rpm)
